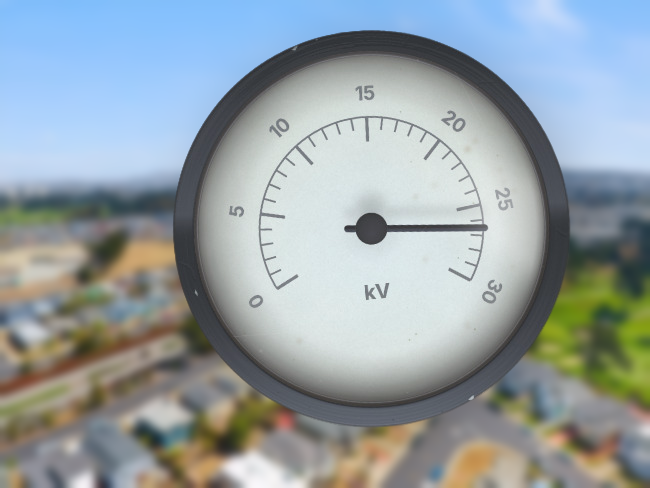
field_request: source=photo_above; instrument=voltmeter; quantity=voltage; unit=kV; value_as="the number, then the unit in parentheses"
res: 26.5 (kV)
